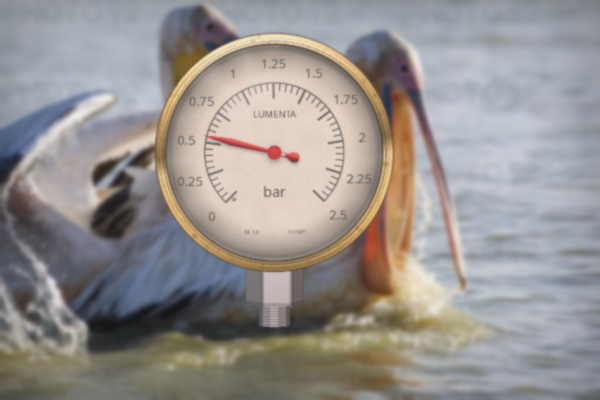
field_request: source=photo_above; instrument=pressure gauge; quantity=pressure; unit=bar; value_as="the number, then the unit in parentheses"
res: 0.55 (bar)
